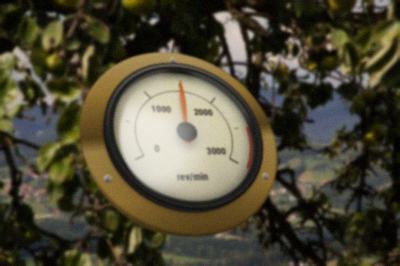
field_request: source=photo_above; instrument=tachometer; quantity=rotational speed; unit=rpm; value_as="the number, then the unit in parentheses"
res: 1500 (rpm)
